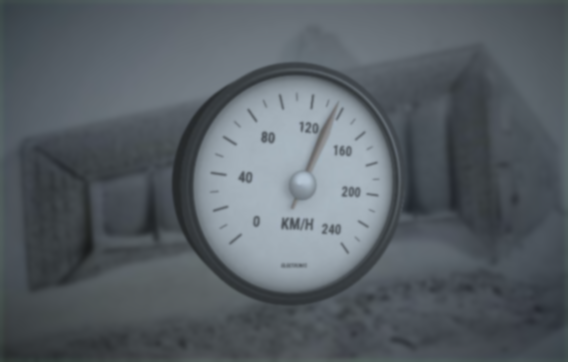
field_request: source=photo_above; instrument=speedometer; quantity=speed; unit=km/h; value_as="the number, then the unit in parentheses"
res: 135 (km/h)
